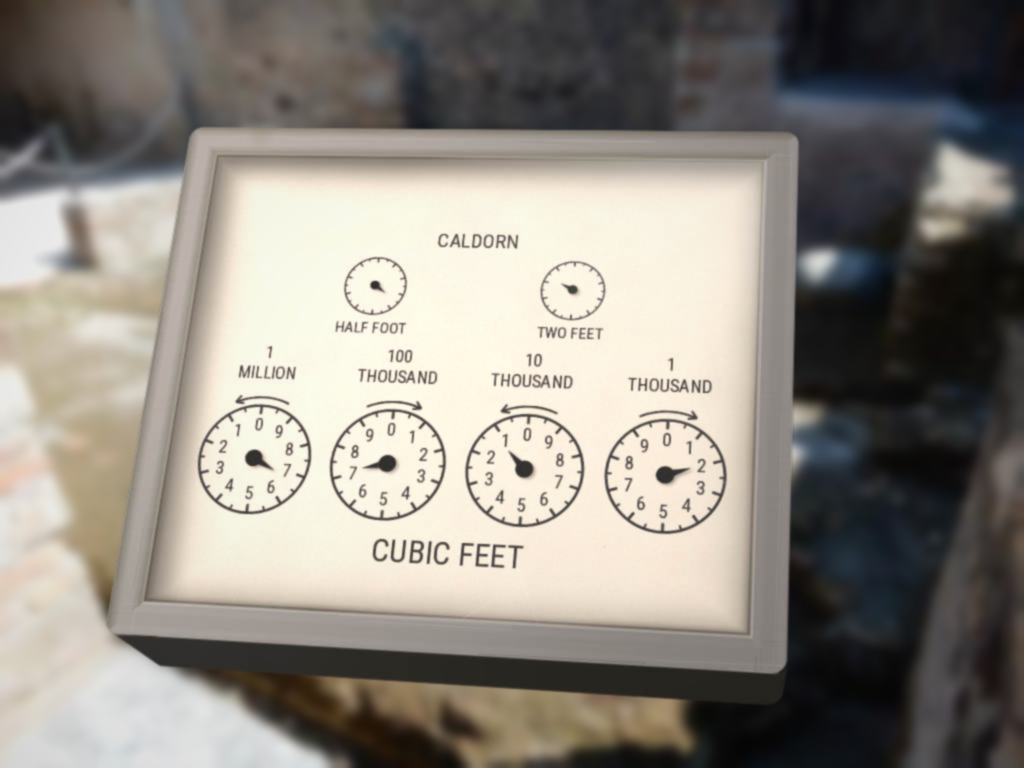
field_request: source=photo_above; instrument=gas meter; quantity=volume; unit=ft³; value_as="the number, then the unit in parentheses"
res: 671200 (ft³)
